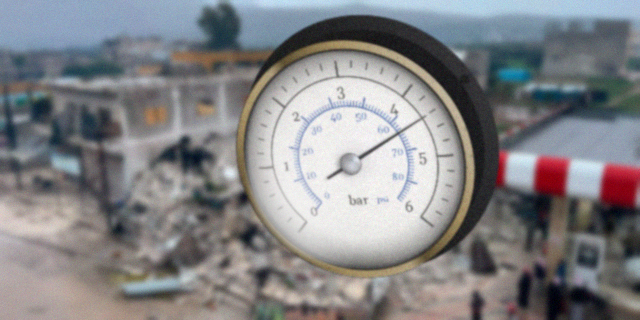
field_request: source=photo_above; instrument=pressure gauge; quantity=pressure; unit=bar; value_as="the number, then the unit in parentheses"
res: 4.4 (bar)
